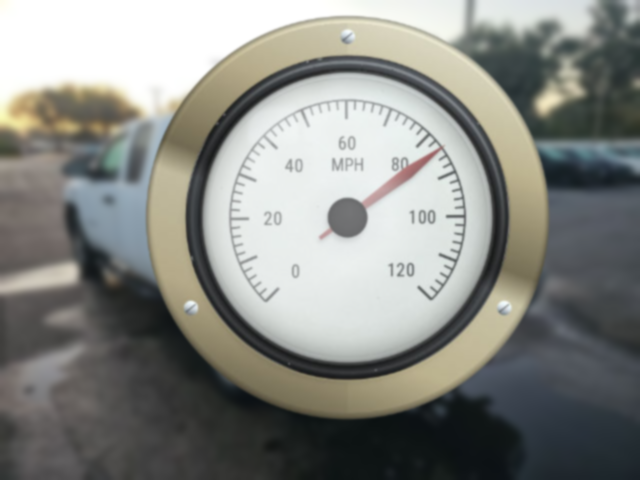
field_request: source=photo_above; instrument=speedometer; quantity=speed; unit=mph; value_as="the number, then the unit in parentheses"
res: 84 (mph)
